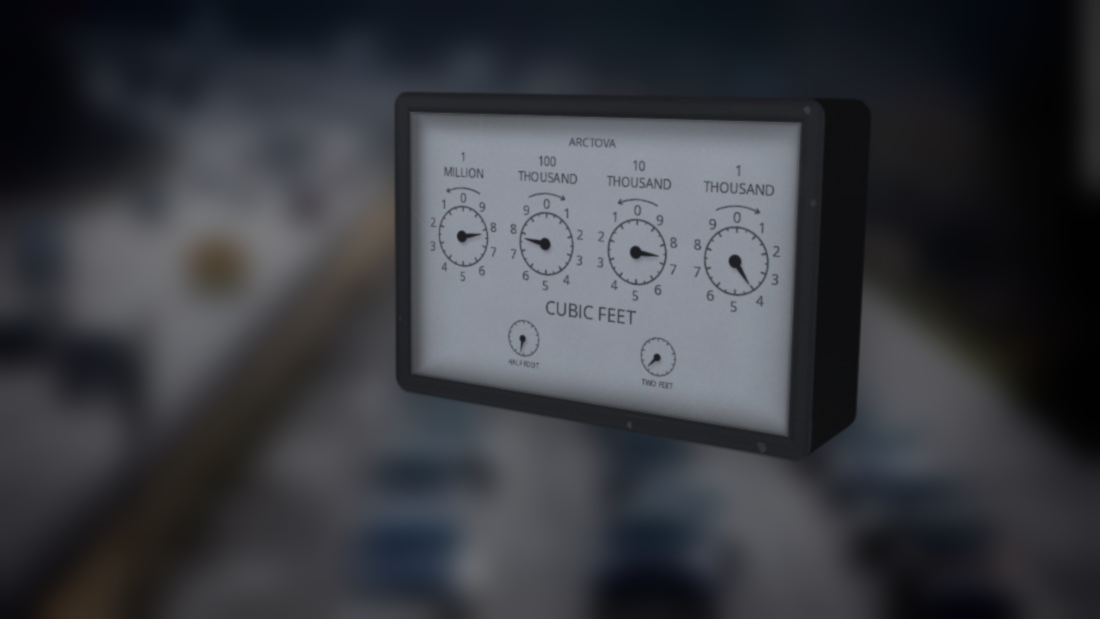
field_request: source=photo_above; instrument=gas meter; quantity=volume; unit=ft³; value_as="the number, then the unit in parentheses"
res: 777400 (ft³)
